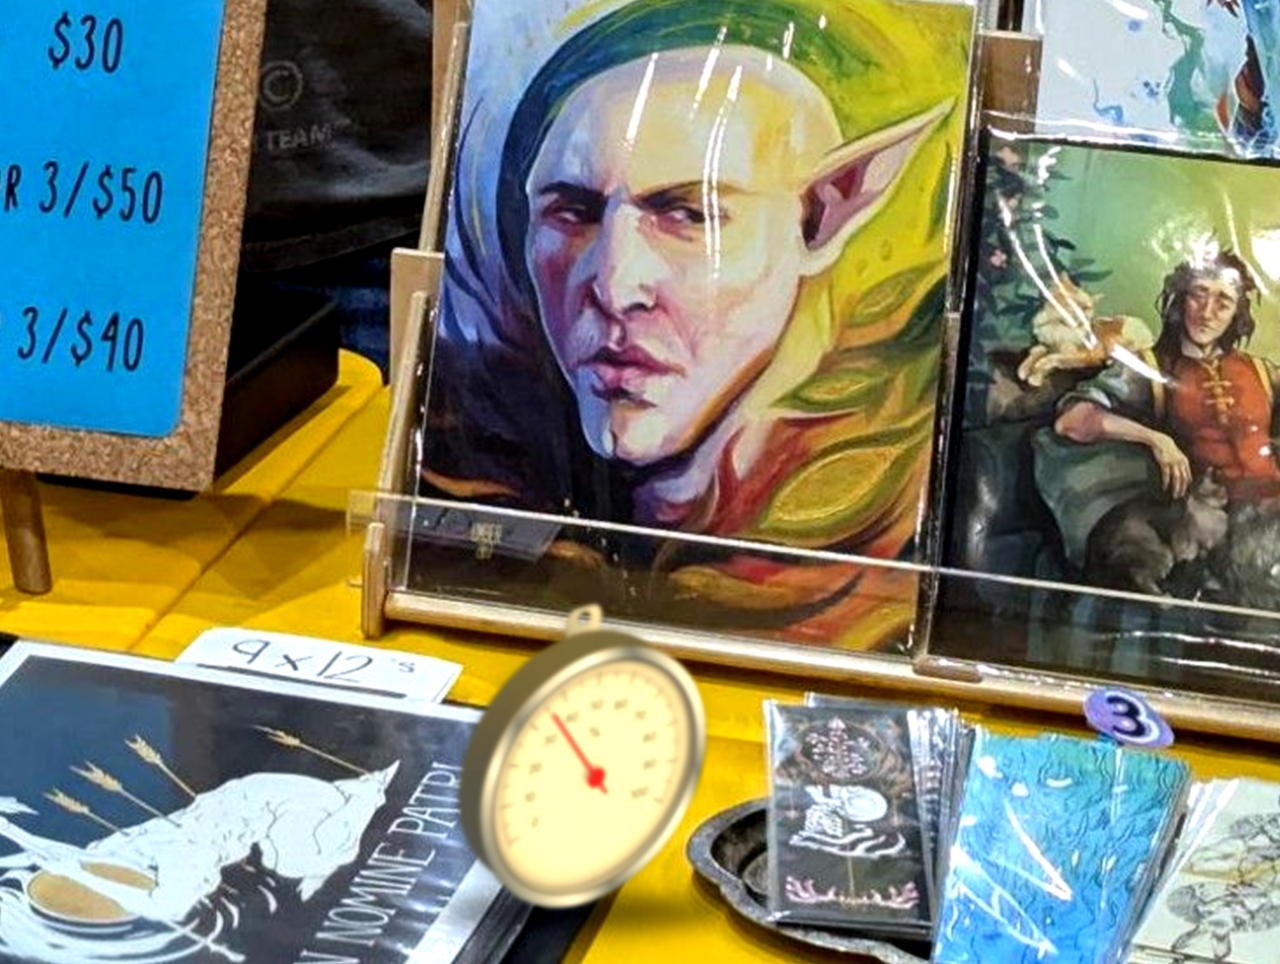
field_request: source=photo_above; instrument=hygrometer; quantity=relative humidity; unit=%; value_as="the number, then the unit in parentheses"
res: 35 (%)
